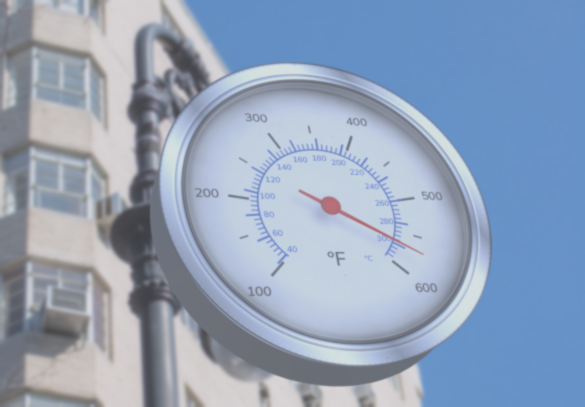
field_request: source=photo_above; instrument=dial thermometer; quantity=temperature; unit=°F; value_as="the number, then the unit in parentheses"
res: 575 (°F)
